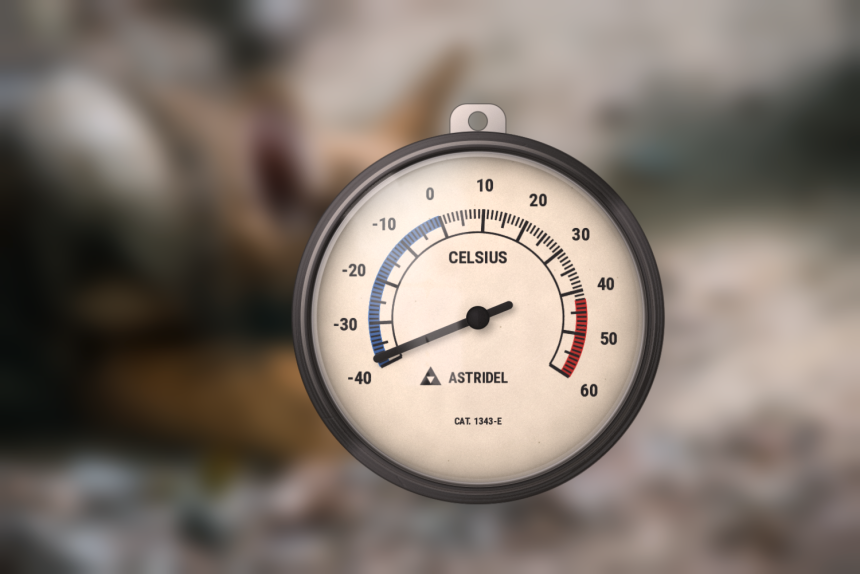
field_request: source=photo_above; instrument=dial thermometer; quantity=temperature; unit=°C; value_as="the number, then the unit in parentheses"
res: -38 (°C)
